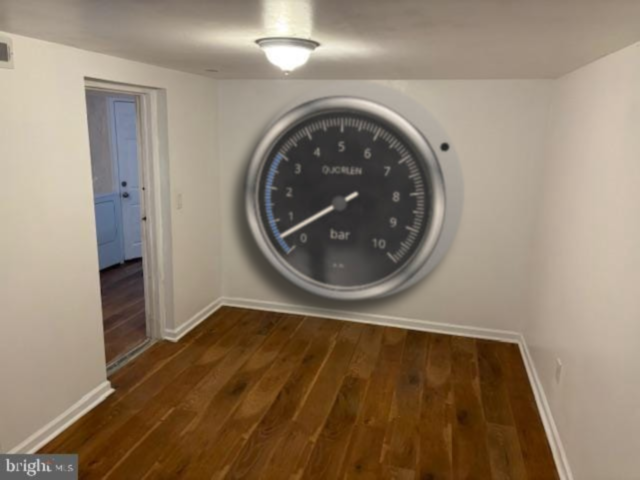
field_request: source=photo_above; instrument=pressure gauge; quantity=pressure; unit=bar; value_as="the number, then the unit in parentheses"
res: 0.5 (bar)
